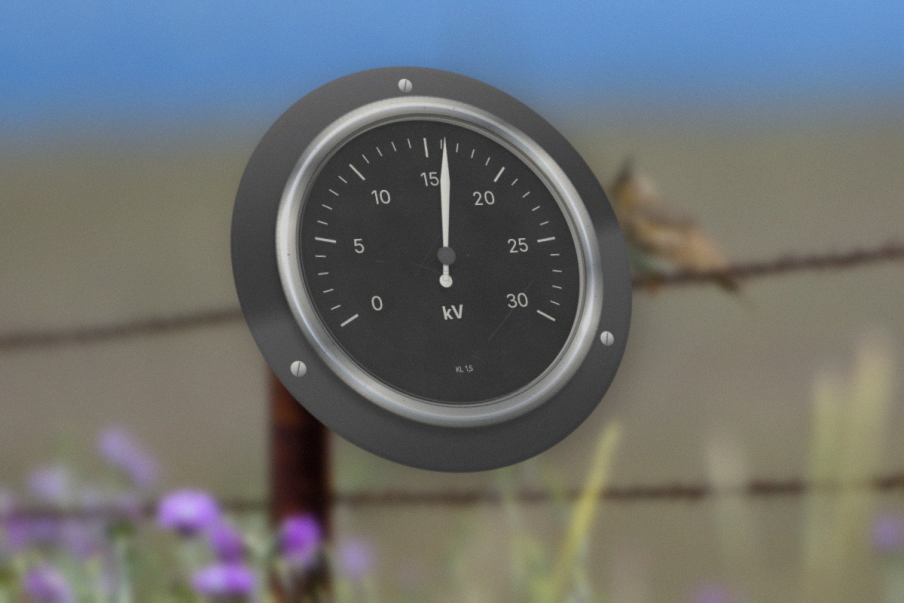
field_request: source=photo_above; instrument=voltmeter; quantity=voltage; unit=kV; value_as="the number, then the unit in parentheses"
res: 16 (kV)
